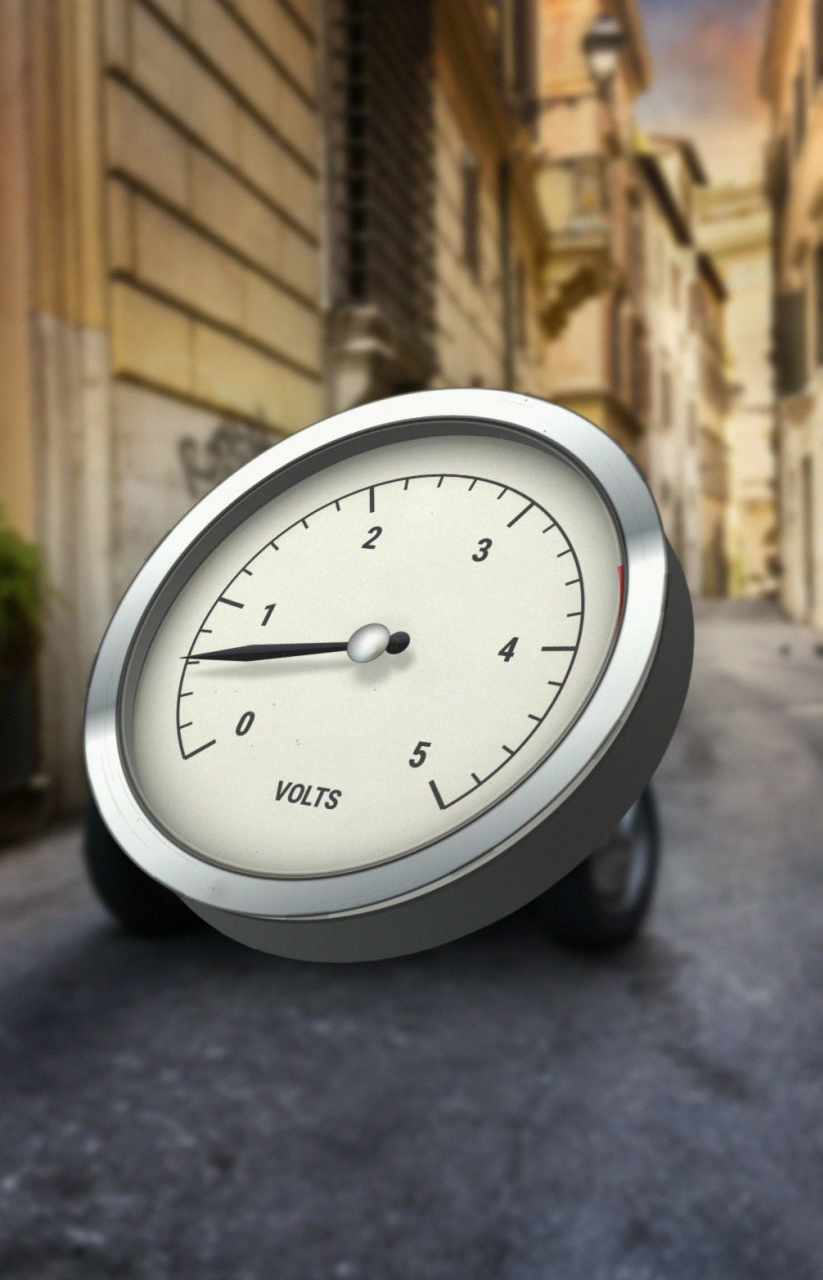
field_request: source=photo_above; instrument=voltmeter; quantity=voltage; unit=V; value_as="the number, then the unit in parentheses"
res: 0.6 (V)
